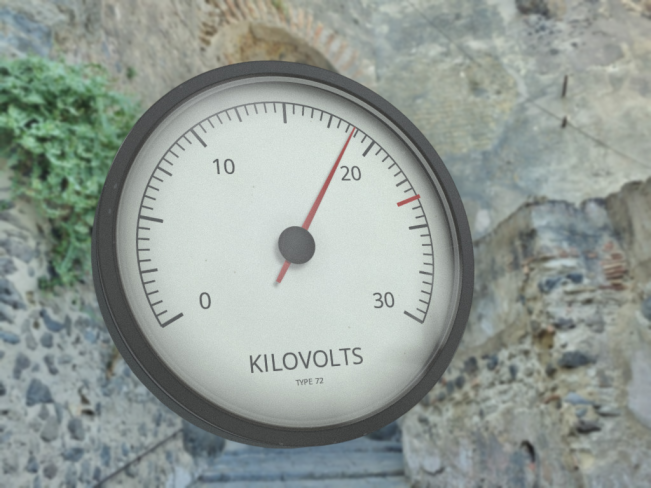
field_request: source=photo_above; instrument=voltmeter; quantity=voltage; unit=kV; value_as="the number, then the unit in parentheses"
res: 18.75 (kV)
